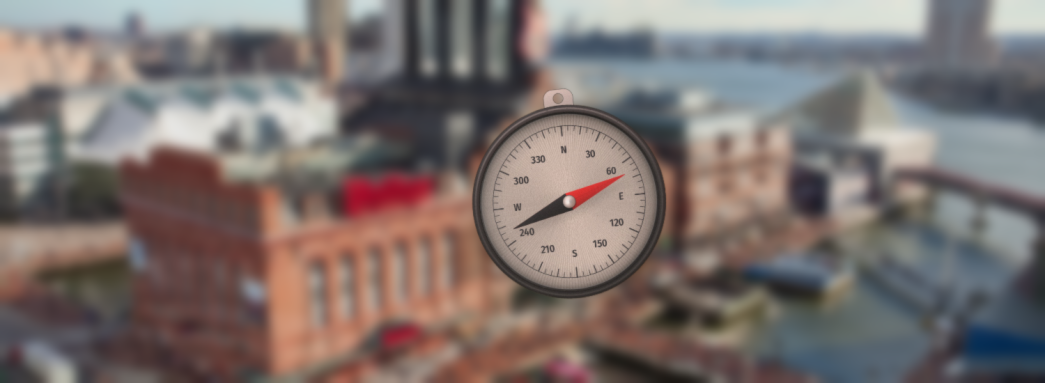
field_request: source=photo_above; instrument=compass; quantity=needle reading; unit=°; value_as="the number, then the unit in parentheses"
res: 70 (°)
